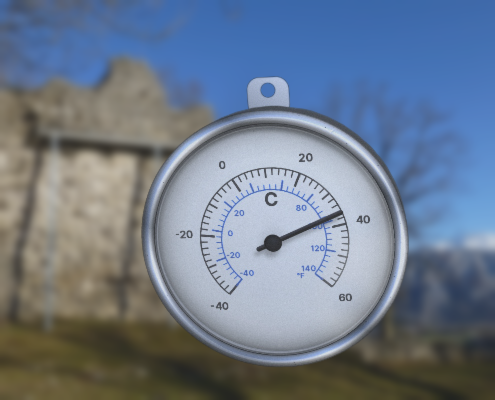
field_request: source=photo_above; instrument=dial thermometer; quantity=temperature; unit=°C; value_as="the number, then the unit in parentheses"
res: 36 (°C)
